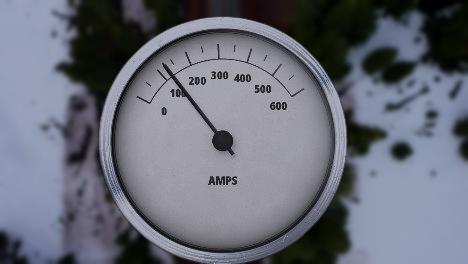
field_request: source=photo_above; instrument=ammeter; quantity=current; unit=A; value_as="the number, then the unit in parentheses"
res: 125 (A)
